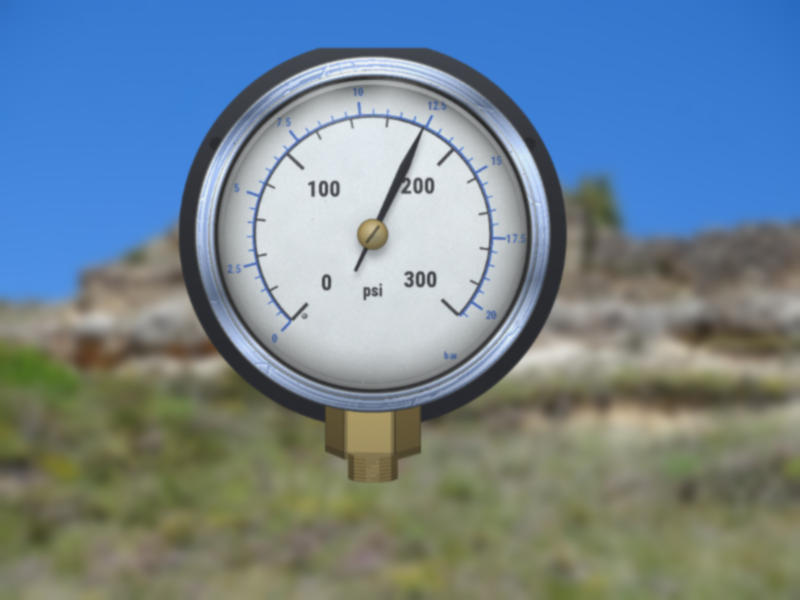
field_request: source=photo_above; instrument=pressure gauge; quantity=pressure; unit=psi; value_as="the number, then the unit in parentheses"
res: 180 (psi)
